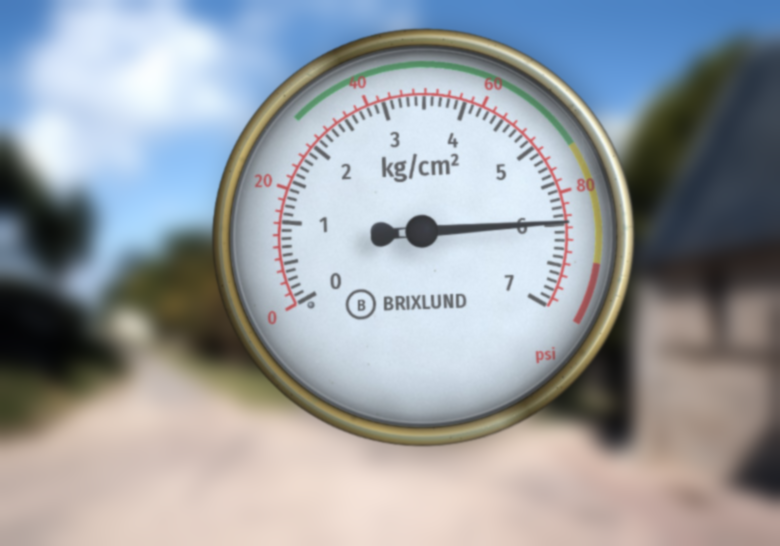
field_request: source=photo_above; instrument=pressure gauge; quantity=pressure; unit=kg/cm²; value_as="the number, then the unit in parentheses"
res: 6 (kg/cm²)
